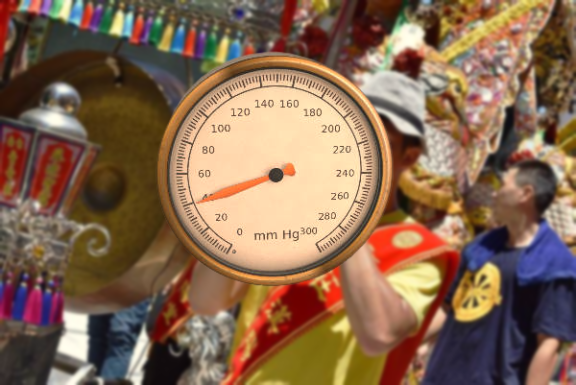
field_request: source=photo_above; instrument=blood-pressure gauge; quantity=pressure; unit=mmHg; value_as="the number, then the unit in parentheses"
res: 40 (mmHg)
